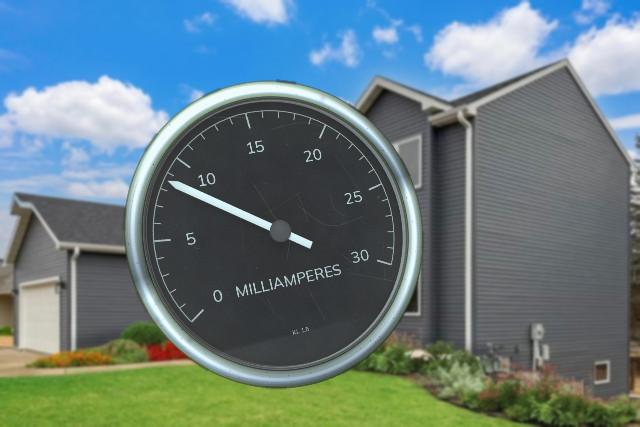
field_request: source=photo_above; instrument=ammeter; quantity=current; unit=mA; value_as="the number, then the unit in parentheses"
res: 8.5 (mA)
